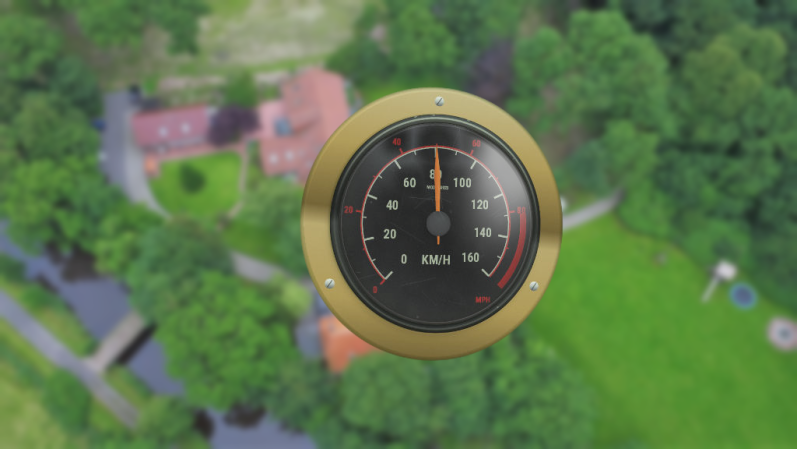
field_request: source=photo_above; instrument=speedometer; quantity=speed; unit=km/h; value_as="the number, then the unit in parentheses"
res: 80 (km/h)
